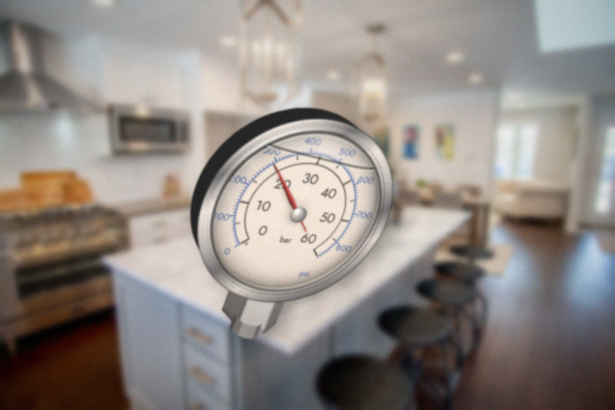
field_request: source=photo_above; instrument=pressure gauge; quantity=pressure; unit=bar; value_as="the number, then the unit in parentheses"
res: 20 (bar)
